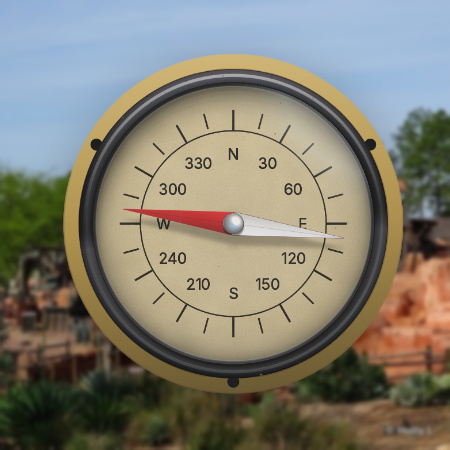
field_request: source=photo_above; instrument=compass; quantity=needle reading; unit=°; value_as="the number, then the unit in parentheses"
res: 277.5 (°)
